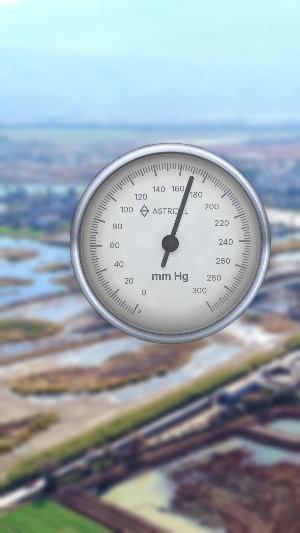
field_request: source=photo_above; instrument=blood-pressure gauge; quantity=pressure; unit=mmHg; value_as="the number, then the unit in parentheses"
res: 170 (mmHg)
